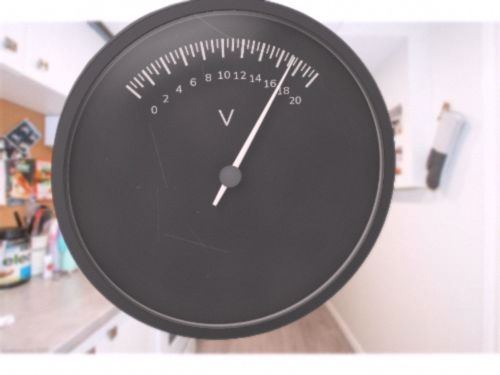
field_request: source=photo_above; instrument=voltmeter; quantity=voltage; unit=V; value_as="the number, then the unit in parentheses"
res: 17 (V)
